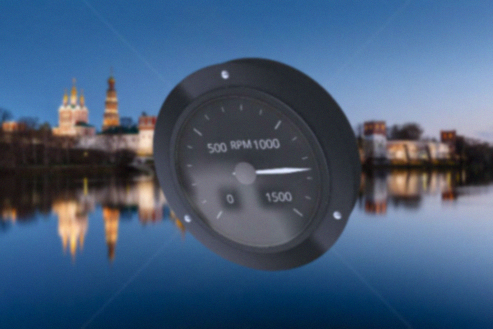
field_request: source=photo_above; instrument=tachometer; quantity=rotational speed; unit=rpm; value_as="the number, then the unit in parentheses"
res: 1250 (rpm)
